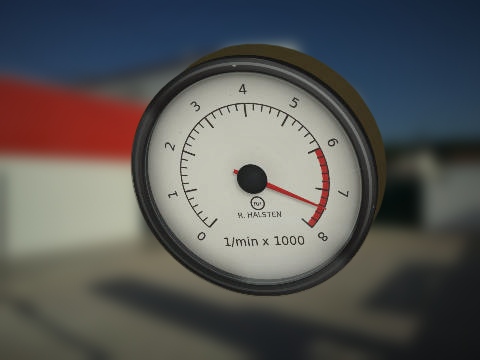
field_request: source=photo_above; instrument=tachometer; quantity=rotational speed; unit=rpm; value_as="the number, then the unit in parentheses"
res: 7400 (rpm)
